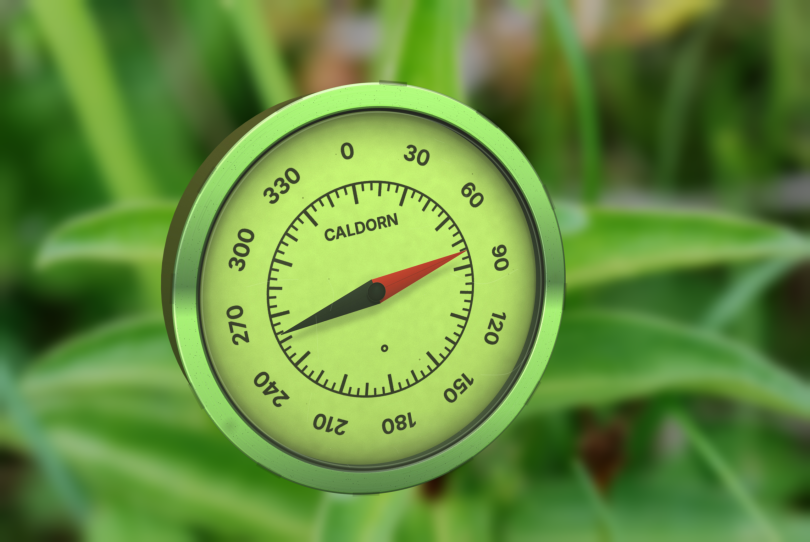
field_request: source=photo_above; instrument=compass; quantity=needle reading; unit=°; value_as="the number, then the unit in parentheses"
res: 80 (°)
